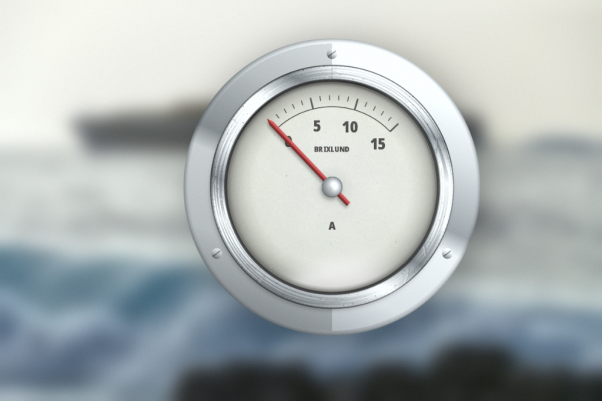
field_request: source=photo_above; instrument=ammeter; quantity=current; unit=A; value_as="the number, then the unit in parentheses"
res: 0 (A)
